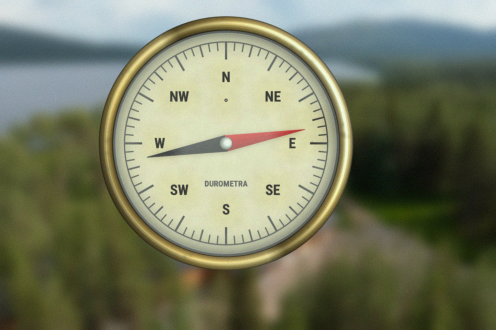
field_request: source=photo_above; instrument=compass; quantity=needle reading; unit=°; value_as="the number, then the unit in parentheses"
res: 80 (°)
